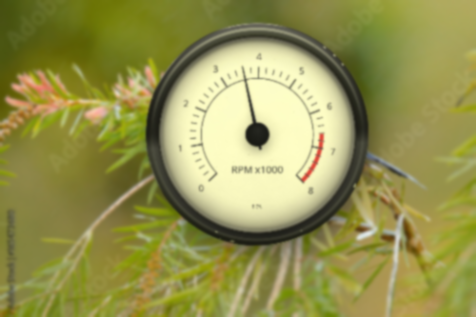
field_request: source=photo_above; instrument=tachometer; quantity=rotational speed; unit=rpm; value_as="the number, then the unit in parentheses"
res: 3600 (rpm)
